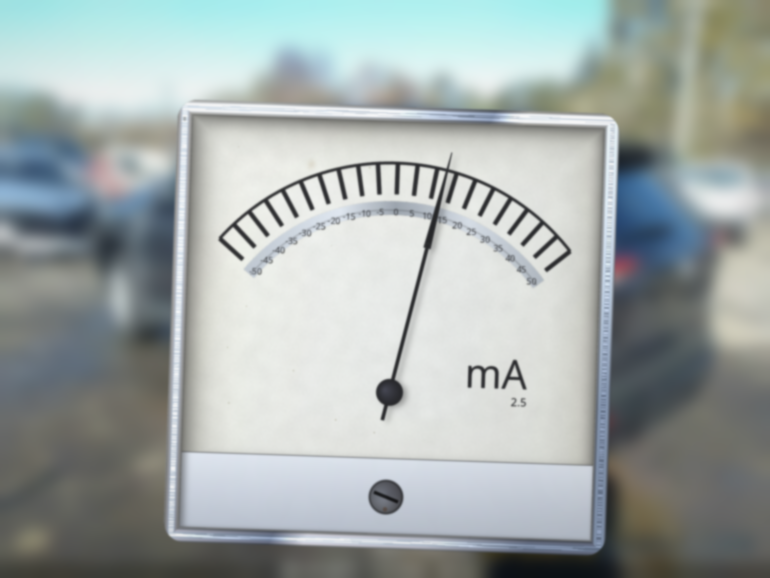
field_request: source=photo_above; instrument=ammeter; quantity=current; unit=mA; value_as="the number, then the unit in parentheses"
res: 12.5 (mA)
